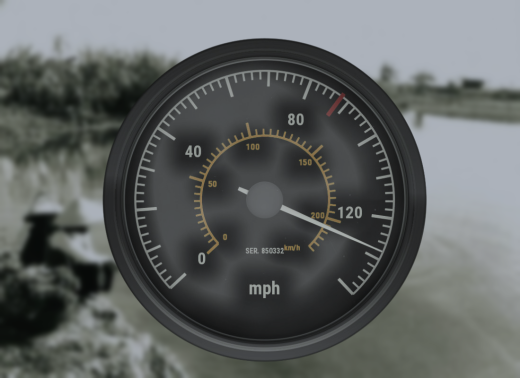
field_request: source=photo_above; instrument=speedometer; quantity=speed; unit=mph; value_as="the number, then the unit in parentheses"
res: 128 (mph)
